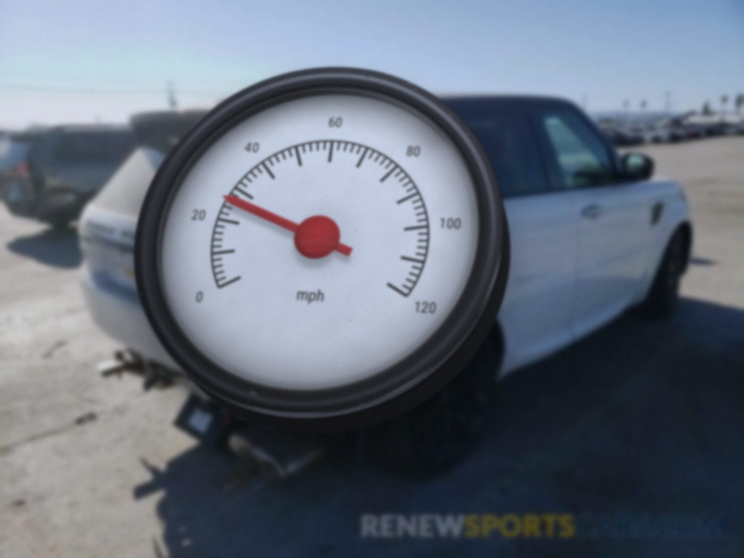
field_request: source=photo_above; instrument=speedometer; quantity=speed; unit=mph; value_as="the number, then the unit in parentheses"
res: 26 (mph)
